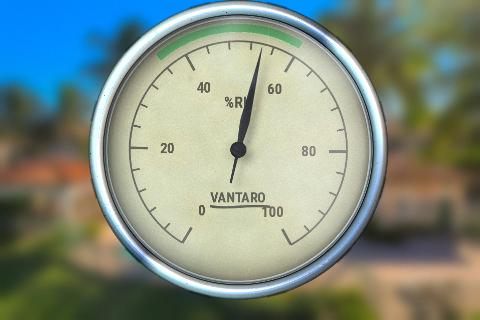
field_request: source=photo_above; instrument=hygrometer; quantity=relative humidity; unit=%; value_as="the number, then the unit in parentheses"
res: 54 (%)
